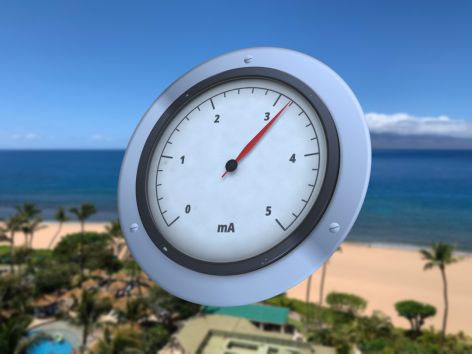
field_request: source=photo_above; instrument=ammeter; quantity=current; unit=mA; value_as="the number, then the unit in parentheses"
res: 3.2 (mA)
